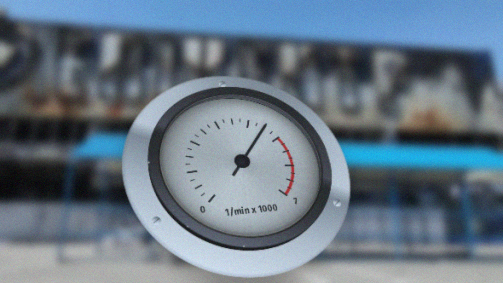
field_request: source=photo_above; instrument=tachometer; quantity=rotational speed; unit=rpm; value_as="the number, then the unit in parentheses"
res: 4500 (rpm)
